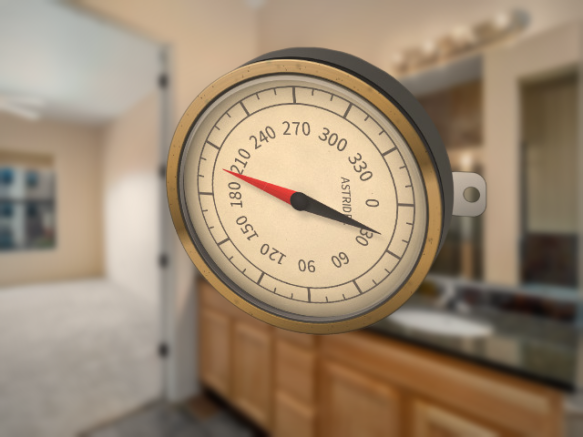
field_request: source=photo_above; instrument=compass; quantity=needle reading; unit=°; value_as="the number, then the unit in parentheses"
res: 200 (°)
